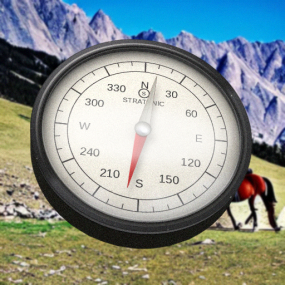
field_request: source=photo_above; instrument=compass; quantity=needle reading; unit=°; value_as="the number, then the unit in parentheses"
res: 190 (°)
